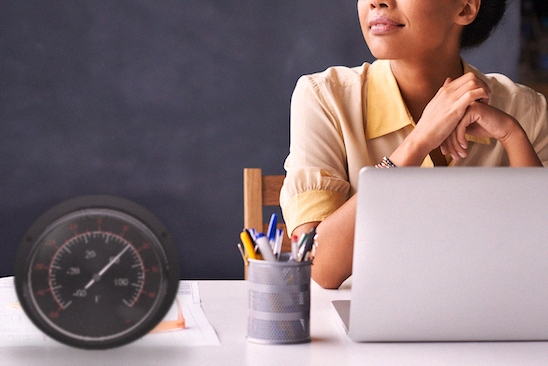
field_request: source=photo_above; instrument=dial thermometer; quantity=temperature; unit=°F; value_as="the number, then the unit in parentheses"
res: 60 (°F)
